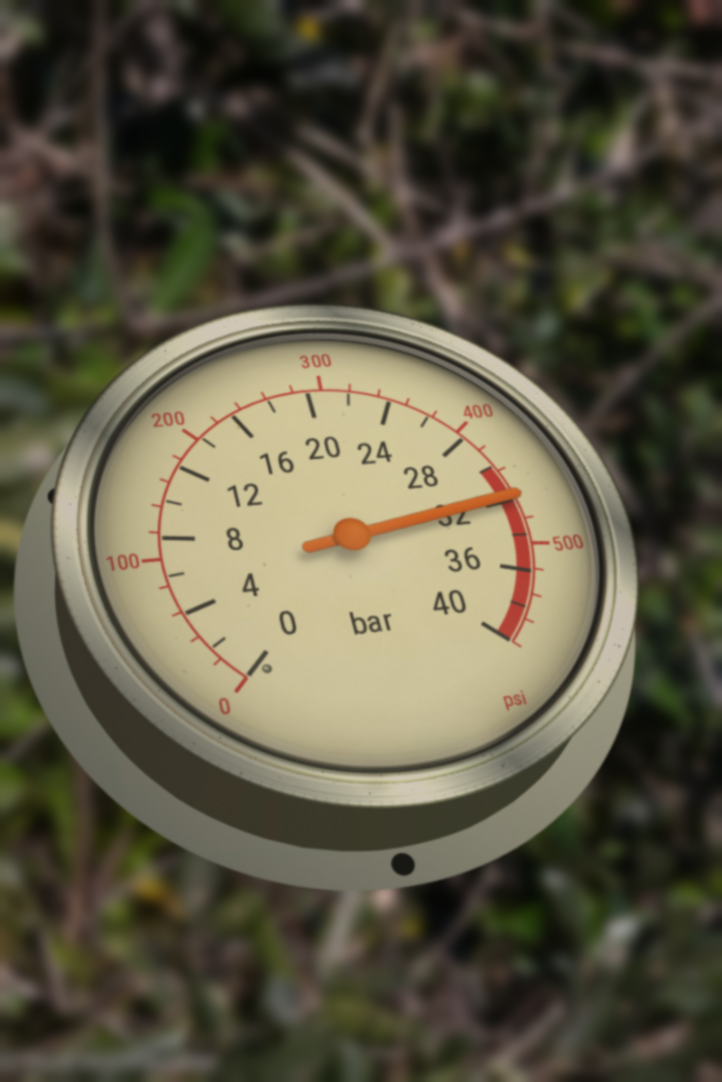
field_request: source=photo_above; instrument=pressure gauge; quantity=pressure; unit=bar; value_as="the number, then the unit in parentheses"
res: 32 (bar)
